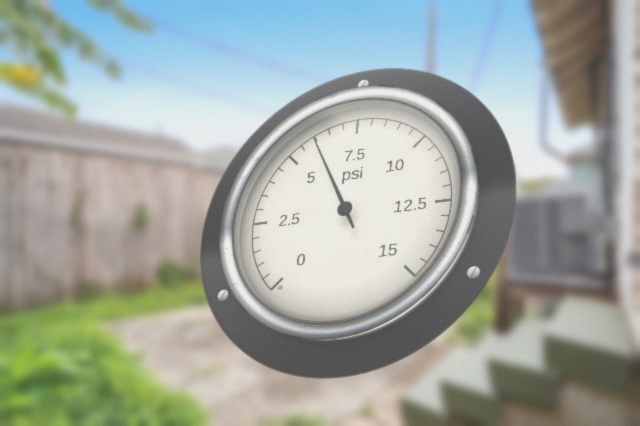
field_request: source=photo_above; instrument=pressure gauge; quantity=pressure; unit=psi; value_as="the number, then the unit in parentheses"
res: 6 (psi)
